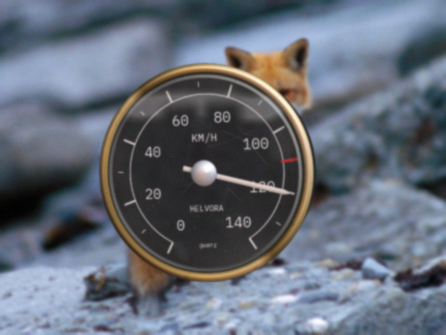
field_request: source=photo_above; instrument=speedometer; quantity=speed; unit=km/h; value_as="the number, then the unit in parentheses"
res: 120 (km/h)
